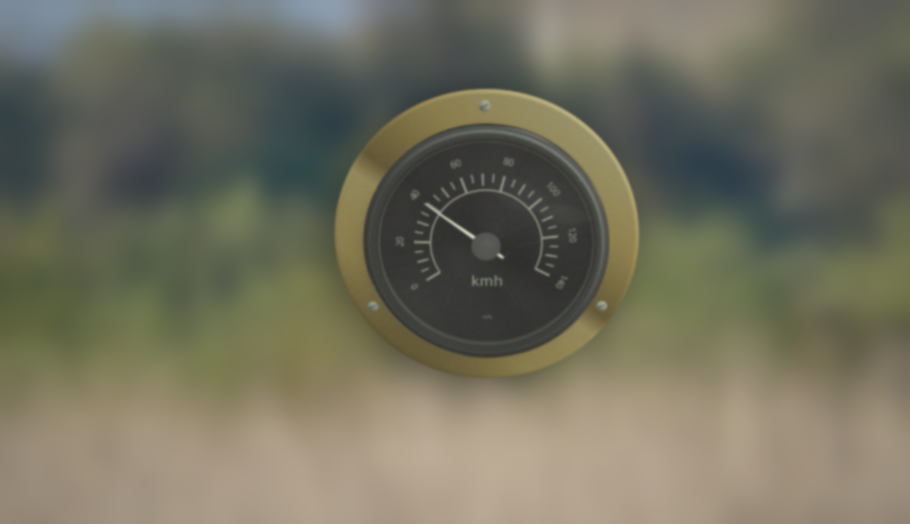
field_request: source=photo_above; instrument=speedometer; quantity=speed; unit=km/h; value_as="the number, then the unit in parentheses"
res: 40 (km/h)
